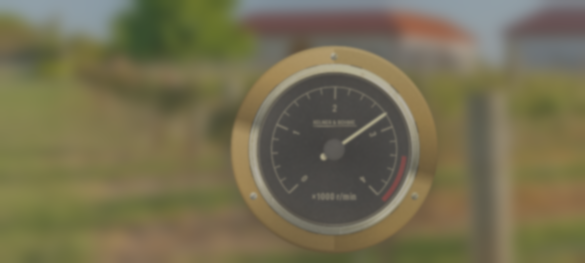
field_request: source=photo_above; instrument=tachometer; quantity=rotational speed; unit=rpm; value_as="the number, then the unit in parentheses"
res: 2800 (rpm)
